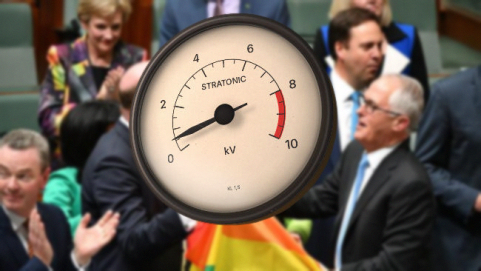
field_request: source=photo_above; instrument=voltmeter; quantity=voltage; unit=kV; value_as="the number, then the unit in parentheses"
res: 0.5 (kV)
